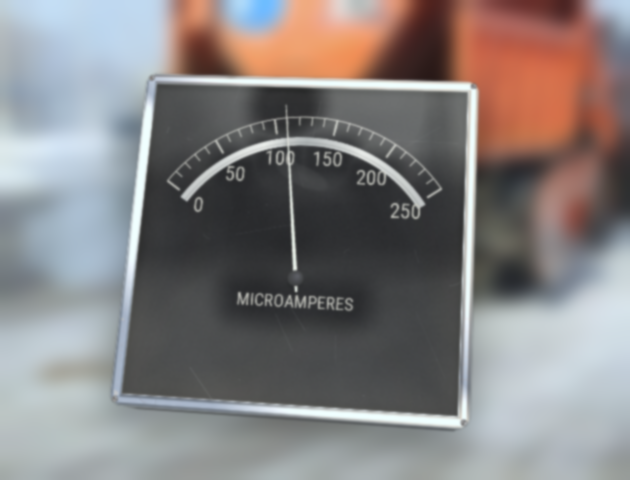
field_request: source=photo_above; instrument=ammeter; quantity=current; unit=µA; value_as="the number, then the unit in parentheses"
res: 110 (µA)
